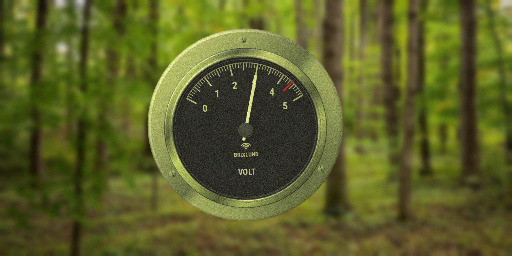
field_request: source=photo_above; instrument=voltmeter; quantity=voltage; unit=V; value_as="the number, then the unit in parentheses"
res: 3 (V)
